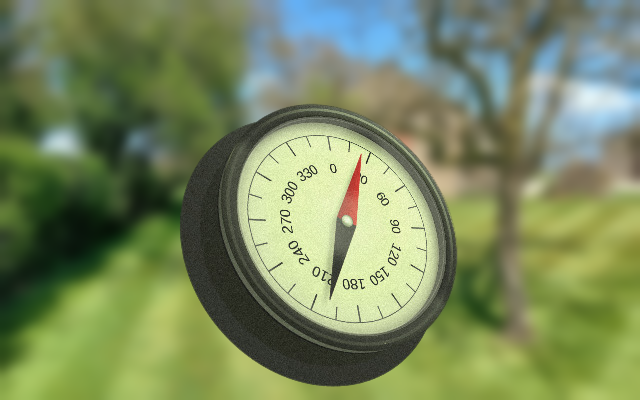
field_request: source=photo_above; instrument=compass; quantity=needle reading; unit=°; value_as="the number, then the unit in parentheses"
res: 22.5 (°)
